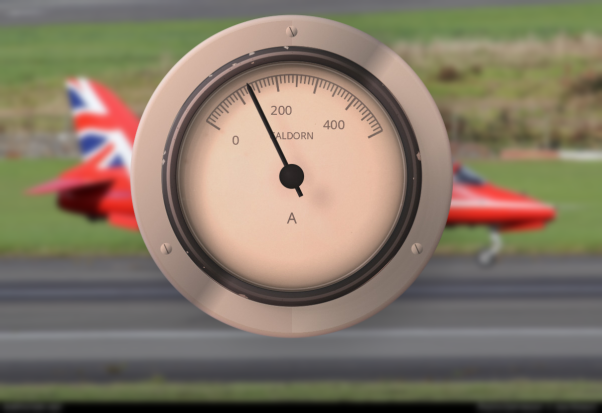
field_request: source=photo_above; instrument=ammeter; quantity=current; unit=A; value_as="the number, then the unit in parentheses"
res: 130 (A)
